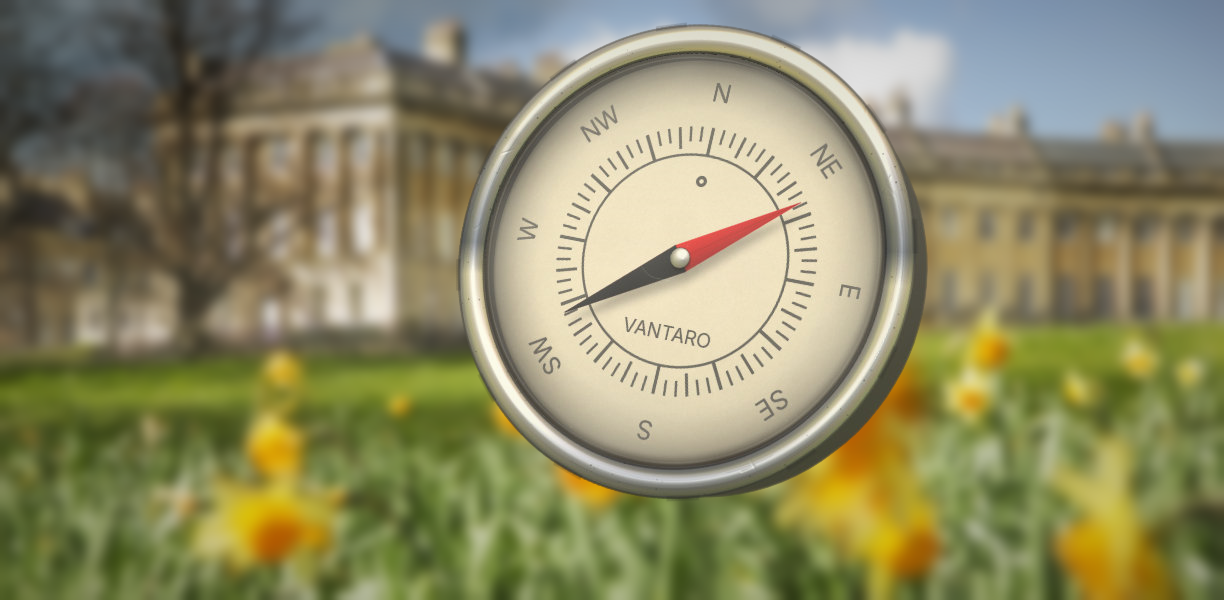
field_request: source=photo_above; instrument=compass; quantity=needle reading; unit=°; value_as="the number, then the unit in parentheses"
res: 55 (°)
